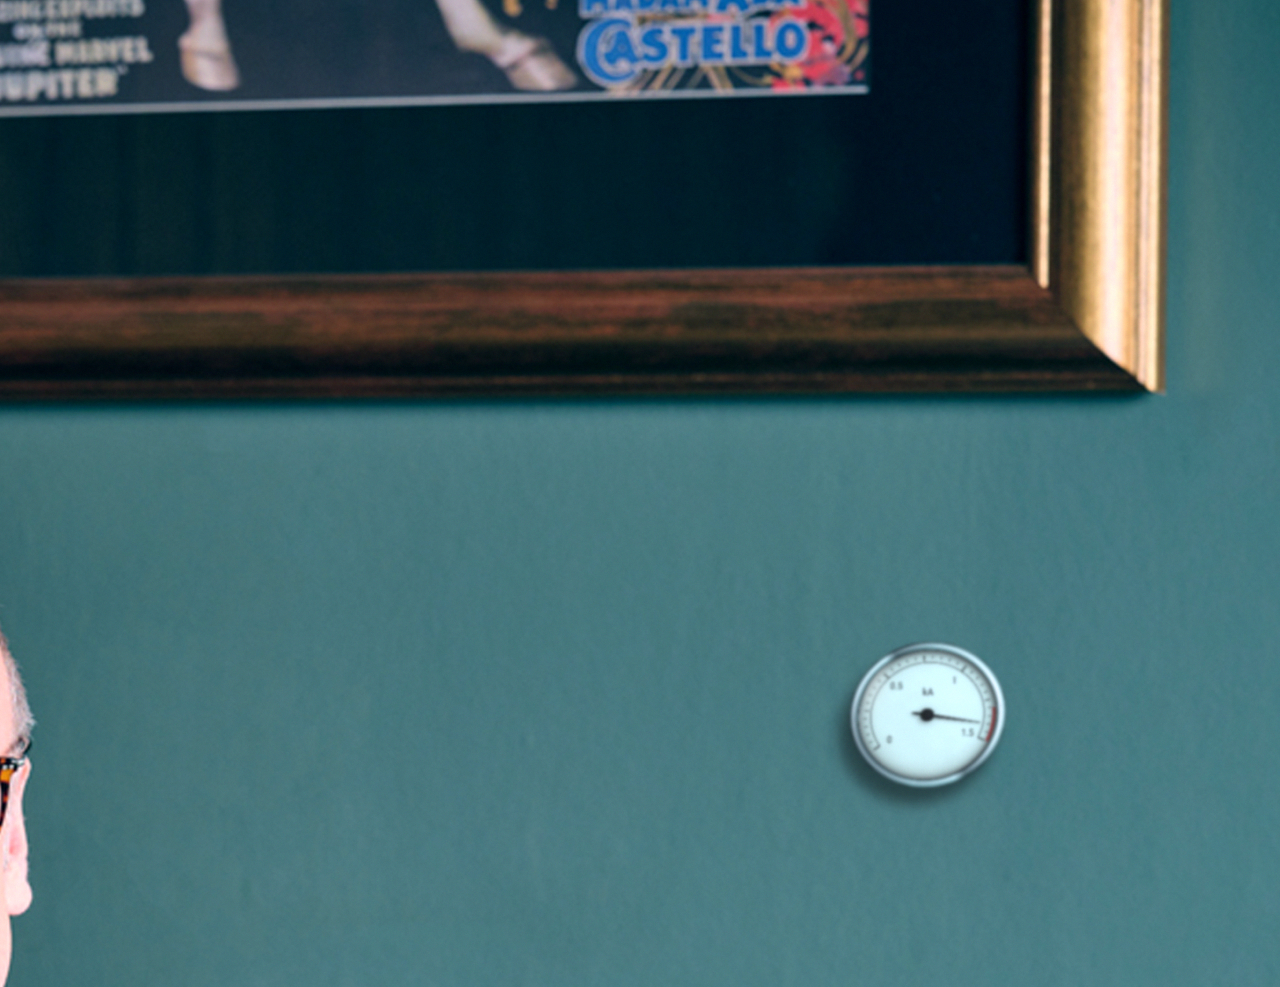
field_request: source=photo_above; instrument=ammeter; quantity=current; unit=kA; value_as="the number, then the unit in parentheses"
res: 1.4 (kA)
